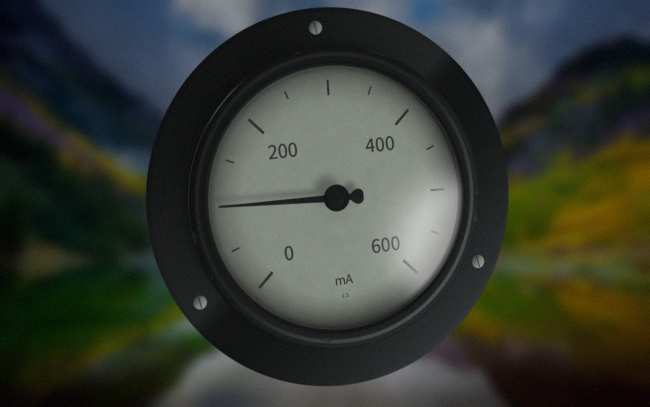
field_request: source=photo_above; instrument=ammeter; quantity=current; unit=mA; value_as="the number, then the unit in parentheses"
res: 100 (mA)
